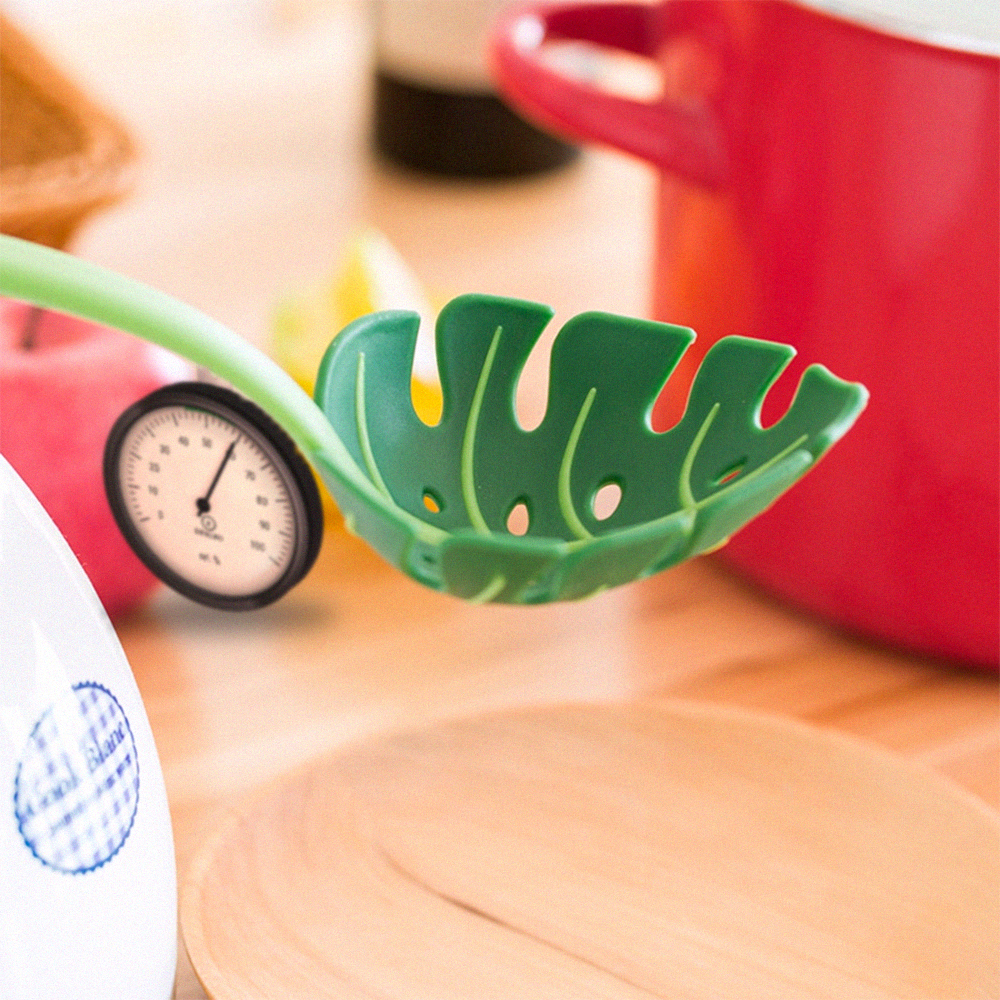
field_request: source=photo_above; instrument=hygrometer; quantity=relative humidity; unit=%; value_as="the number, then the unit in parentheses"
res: 60 (%)
